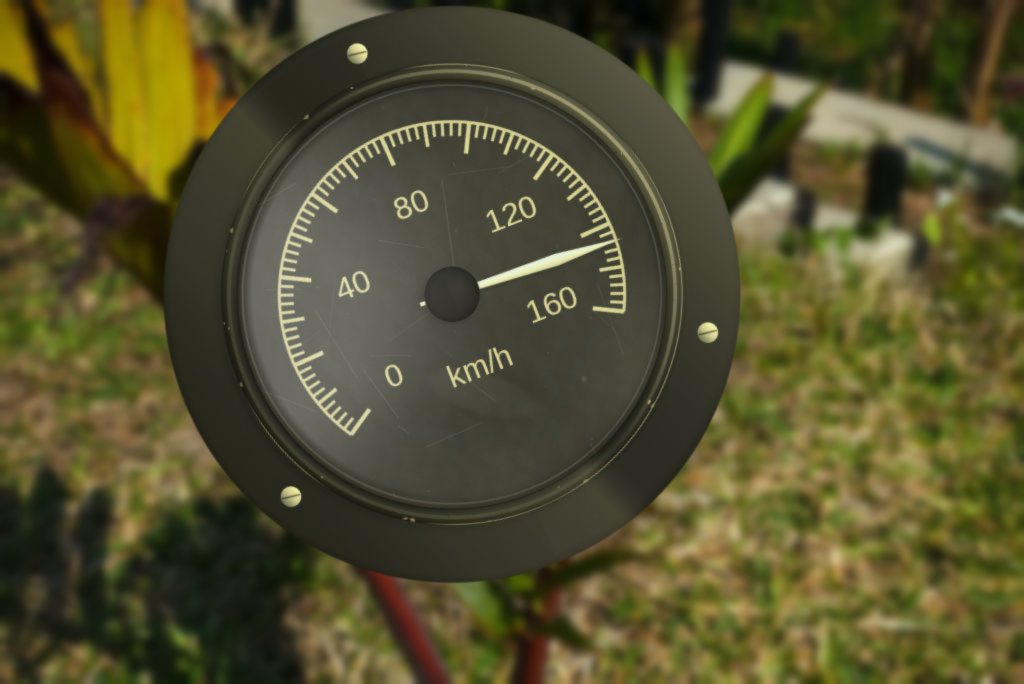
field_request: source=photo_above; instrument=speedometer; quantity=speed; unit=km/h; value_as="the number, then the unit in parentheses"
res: 144 (km/h)
